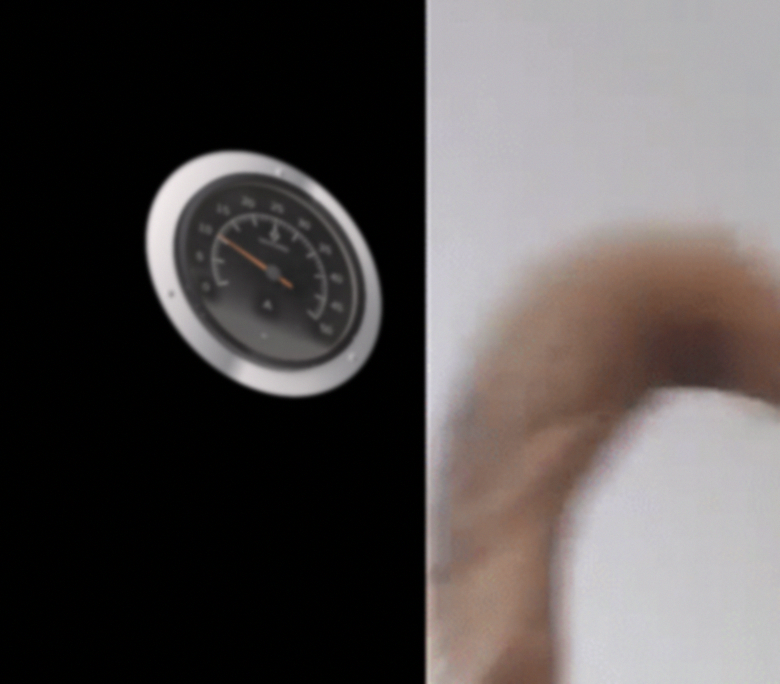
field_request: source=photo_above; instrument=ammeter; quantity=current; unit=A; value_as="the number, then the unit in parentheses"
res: 10 (A)
